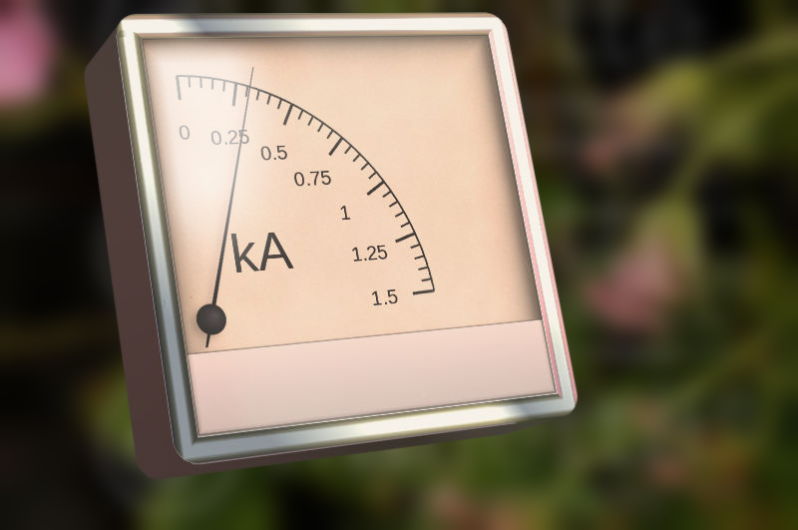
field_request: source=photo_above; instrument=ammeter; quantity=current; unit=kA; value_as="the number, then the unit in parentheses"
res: 0.3 (kA)
